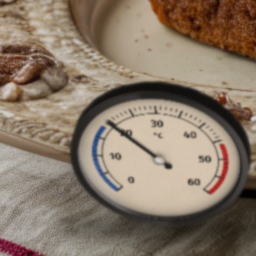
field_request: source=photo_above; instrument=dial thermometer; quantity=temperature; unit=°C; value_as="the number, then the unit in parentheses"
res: 20 (°C)
